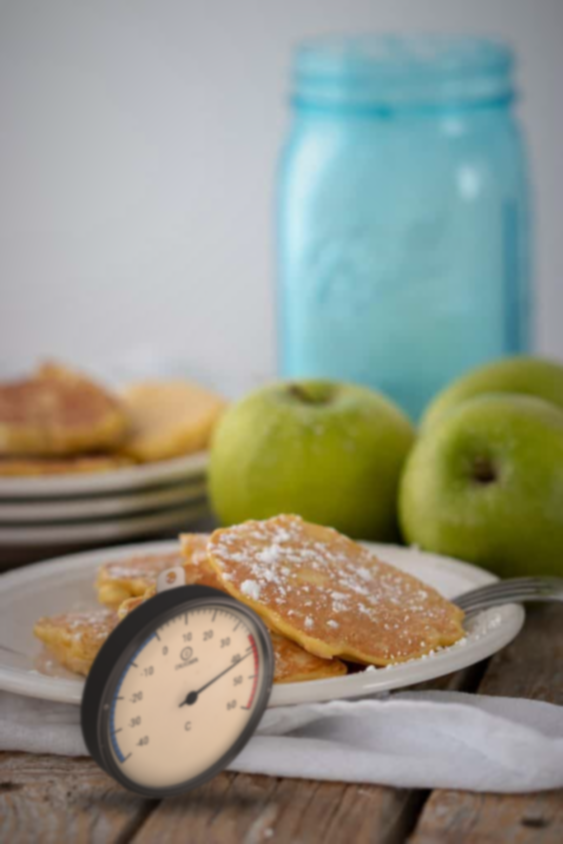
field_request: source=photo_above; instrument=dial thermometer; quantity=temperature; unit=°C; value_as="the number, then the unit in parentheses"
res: 40 (°C)
